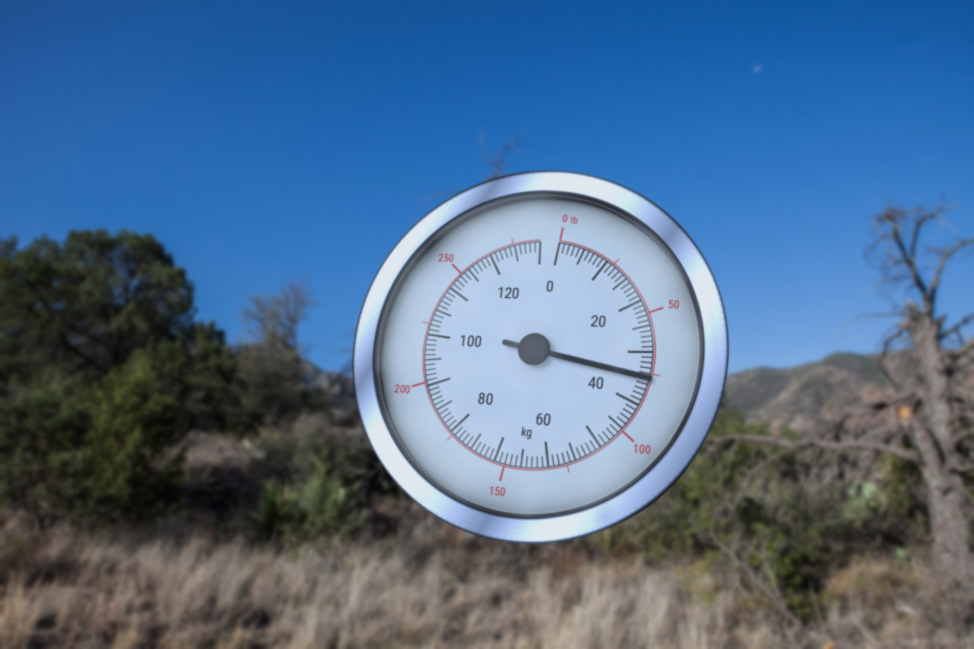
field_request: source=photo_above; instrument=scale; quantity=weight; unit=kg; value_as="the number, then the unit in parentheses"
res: 35 (kg)
